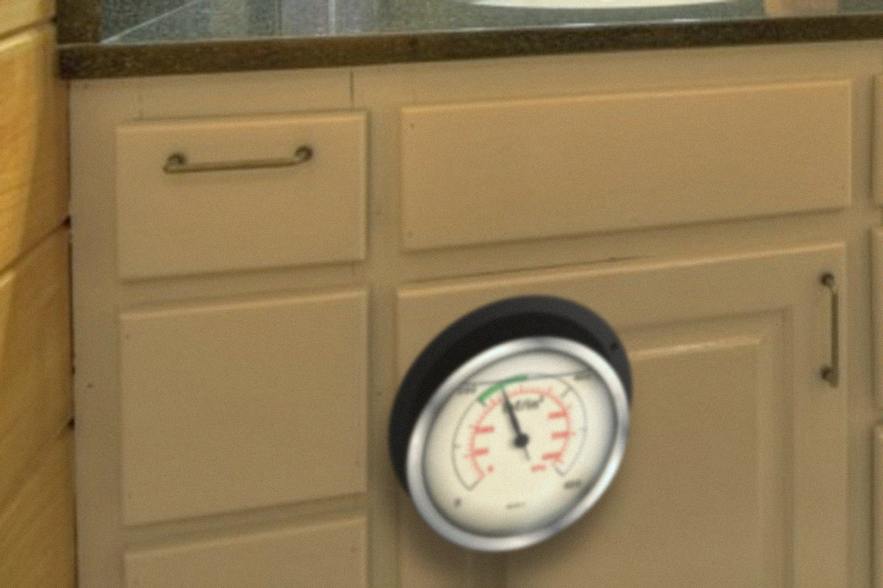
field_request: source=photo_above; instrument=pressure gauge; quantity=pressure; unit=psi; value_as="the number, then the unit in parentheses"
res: 250 (psi)
